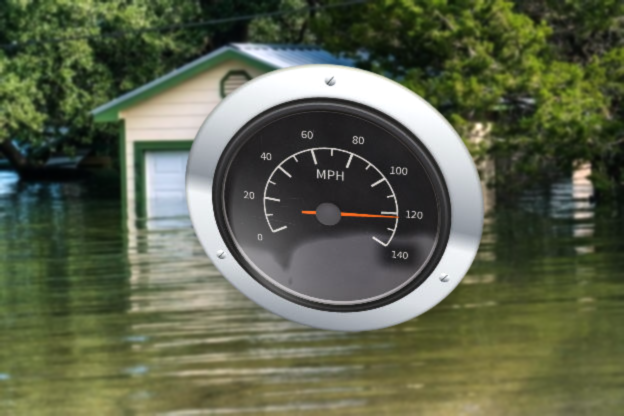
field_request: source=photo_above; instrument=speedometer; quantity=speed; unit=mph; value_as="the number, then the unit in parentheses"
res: 120 (mph)
